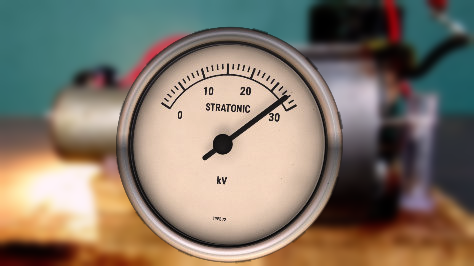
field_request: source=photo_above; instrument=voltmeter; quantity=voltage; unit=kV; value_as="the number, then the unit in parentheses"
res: 28 (kV)
